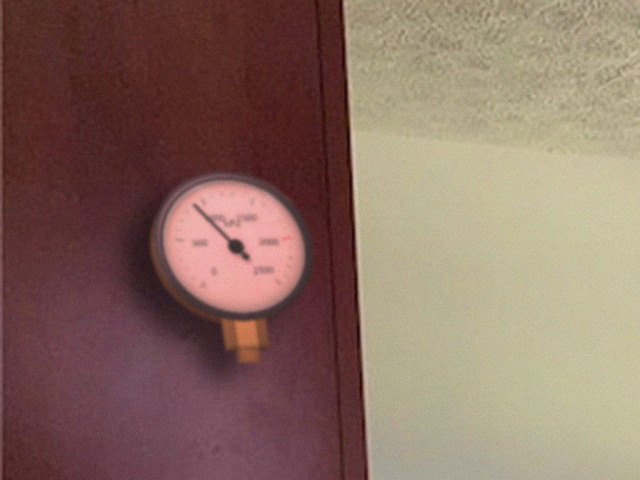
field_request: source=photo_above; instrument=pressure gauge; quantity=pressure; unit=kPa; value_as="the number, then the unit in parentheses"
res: 900 (kPa)
